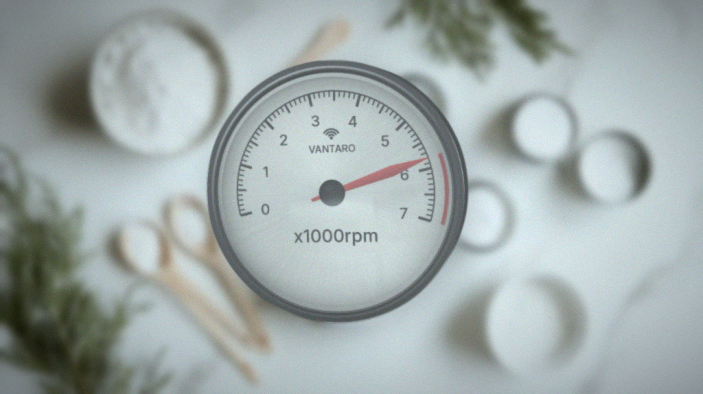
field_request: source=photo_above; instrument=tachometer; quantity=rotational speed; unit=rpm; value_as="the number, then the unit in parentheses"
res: 5800 (rpm)
